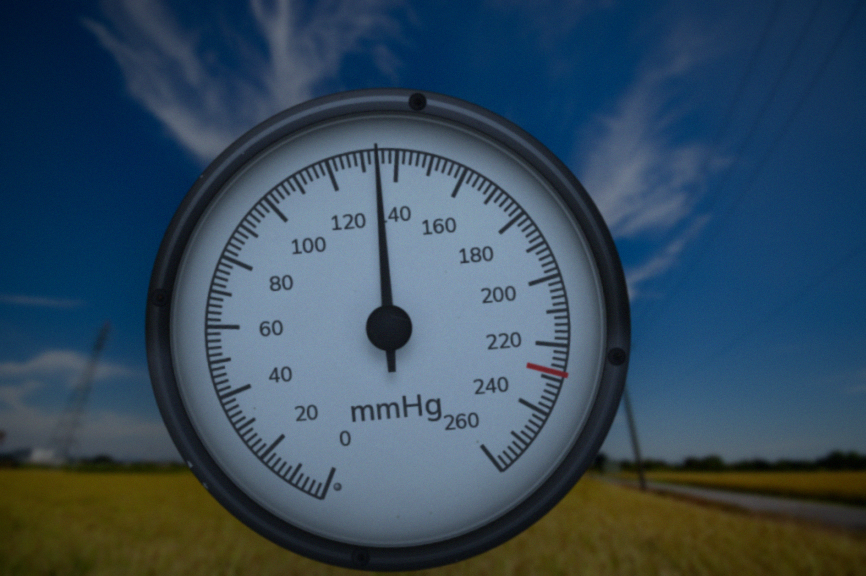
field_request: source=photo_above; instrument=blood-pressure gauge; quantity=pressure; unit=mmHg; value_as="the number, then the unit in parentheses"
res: 134 (mmHg)
